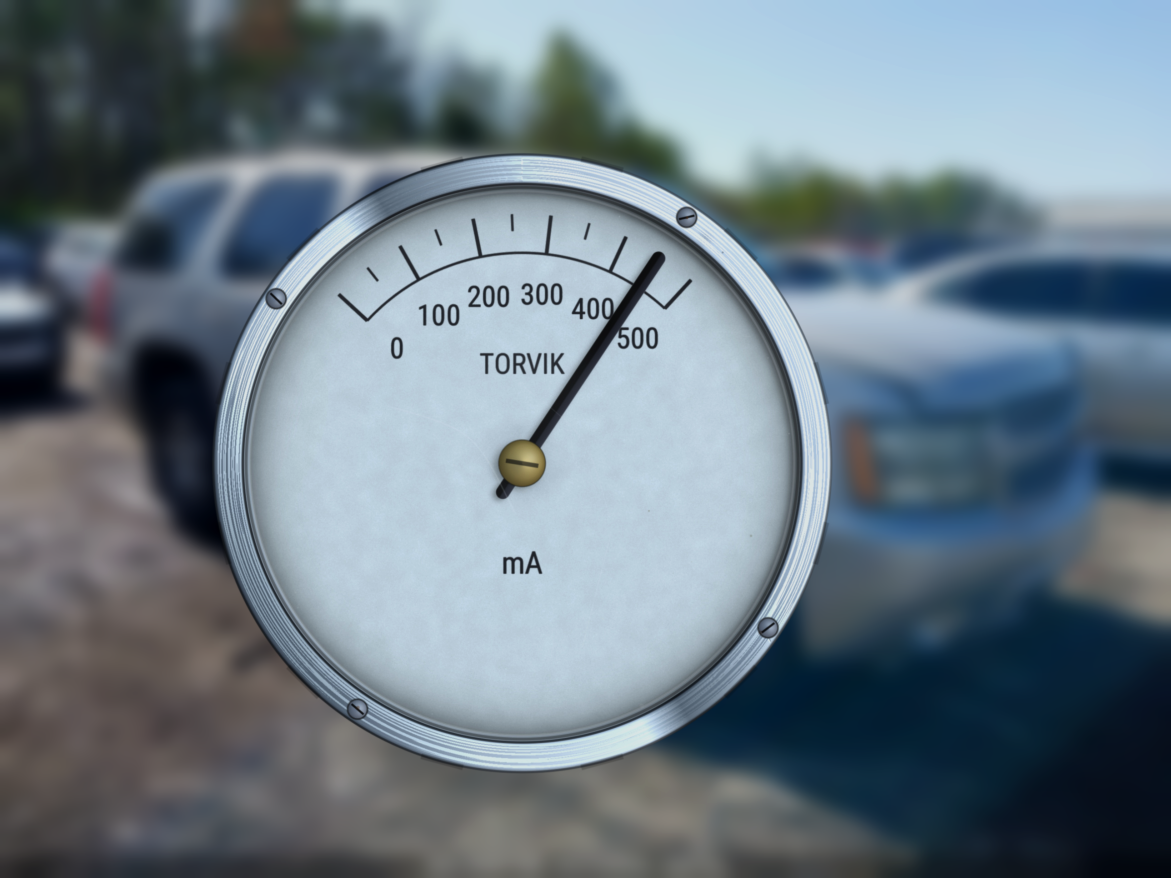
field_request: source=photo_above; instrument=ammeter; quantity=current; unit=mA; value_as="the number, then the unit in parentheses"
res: 450 (mA)
